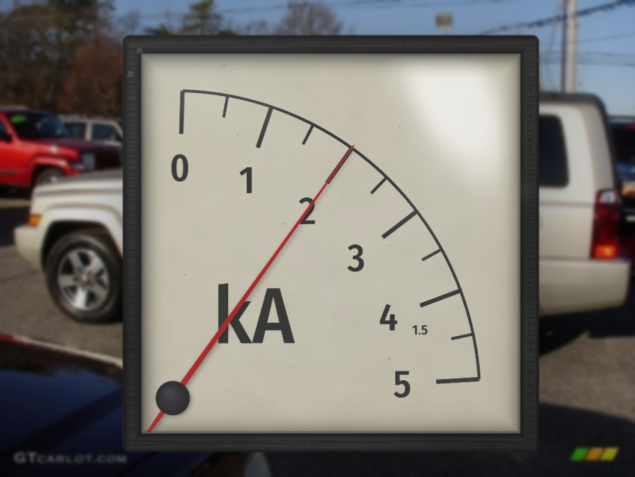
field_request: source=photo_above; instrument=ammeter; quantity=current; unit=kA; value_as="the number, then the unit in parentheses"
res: 2 (kA)
